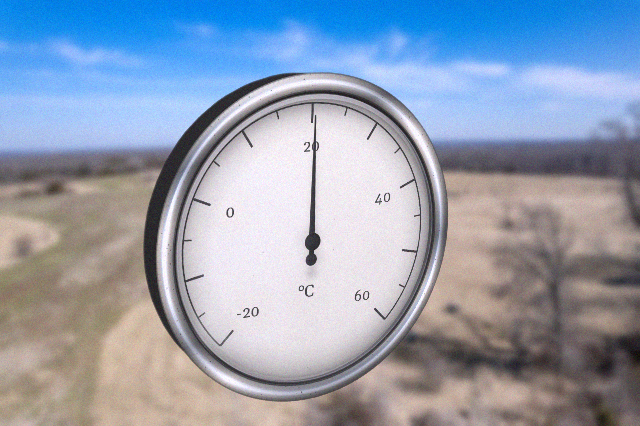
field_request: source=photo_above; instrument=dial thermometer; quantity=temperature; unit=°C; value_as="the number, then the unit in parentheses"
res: 20 (°C)
